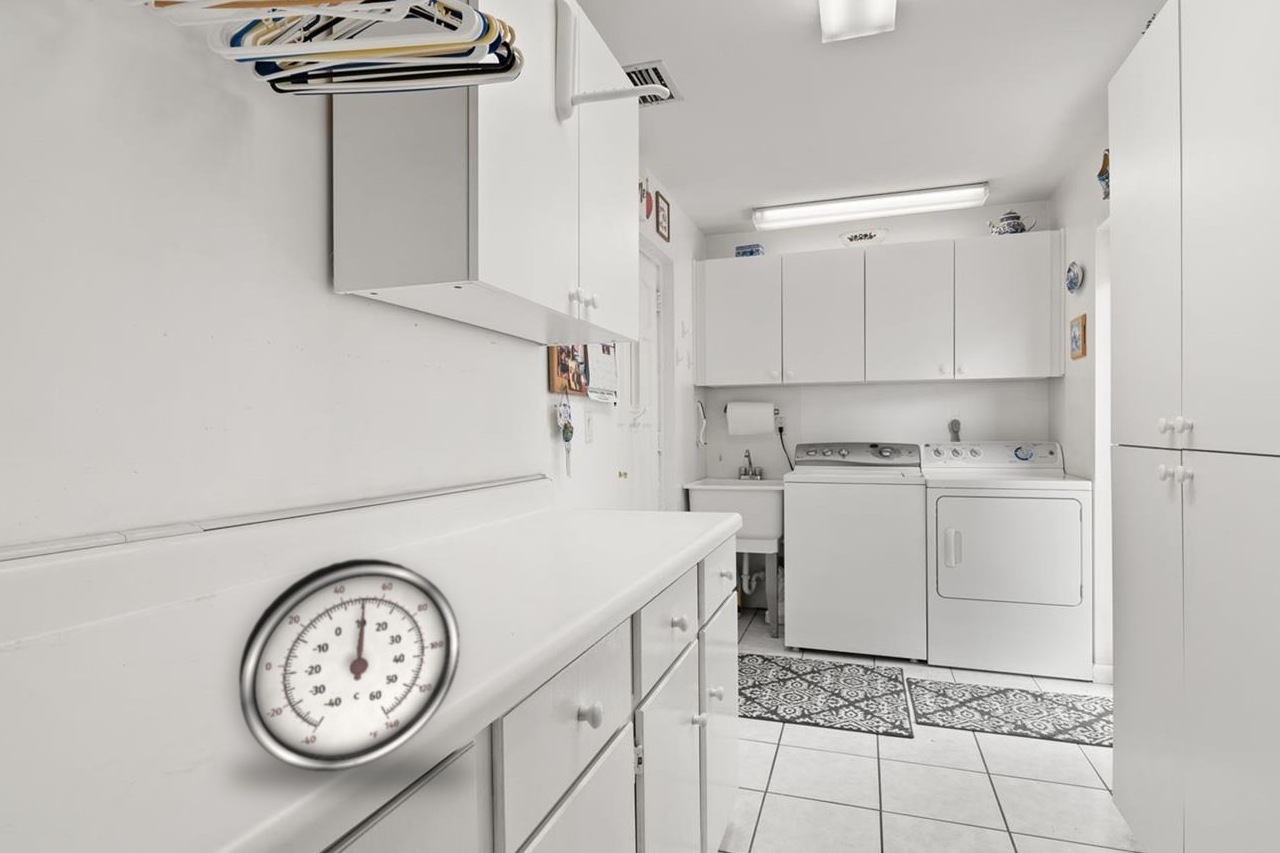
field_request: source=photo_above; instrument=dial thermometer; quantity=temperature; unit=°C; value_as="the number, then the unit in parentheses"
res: 10 (°C)
